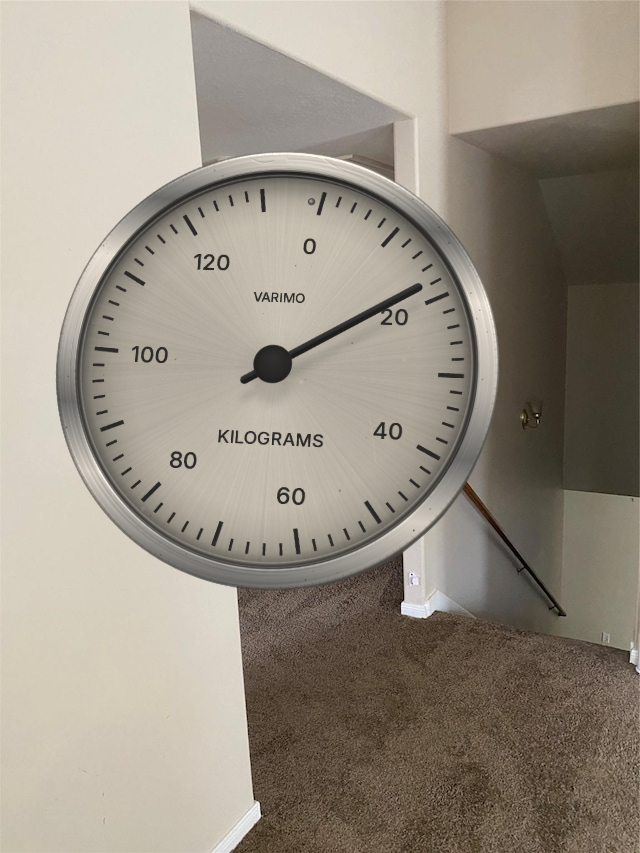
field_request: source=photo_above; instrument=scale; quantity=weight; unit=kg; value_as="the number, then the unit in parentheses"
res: 18 (kg)
